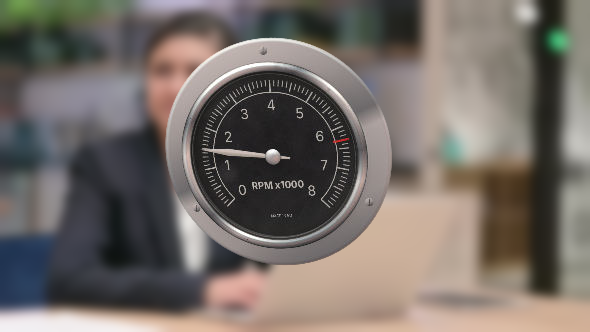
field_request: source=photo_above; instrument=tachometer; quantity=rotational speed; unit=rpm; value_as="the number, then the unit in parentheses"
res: 1500 (rpm)
